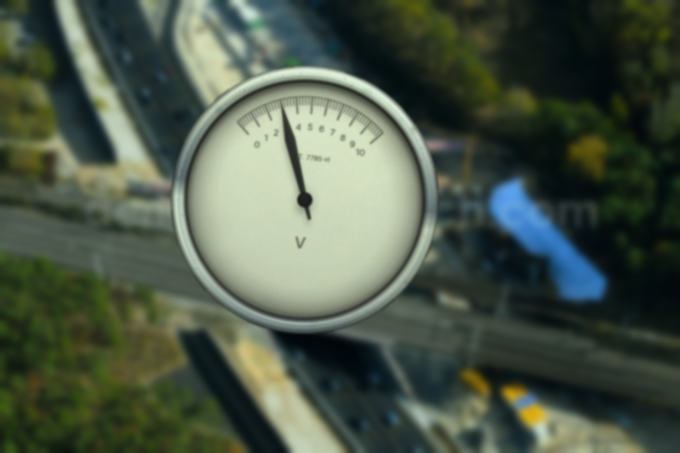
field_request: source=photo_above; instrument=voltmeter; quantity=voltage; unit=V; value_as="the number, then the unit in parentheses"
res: 3 (V)
